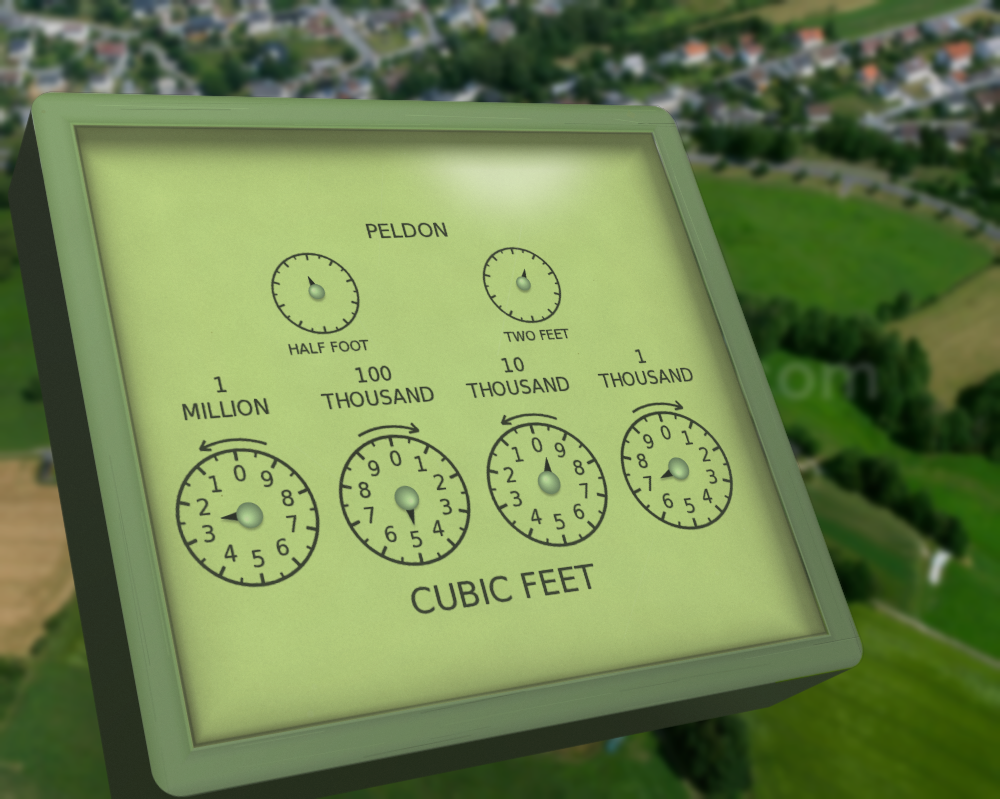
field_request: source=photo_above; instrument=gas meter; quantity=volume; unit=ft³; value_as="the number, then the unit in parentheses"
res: 249700 (ft³)
